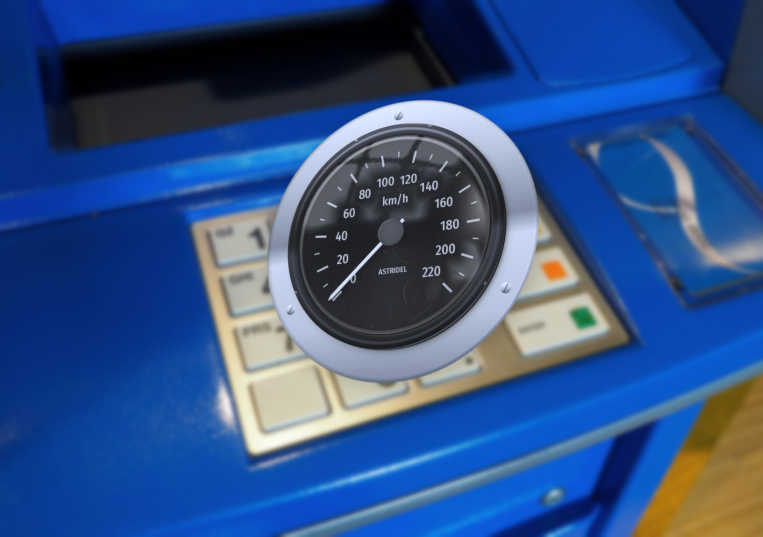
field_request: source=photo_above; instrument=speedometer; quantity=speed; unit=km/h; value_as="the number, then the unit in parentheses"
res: 0 (km/h)
